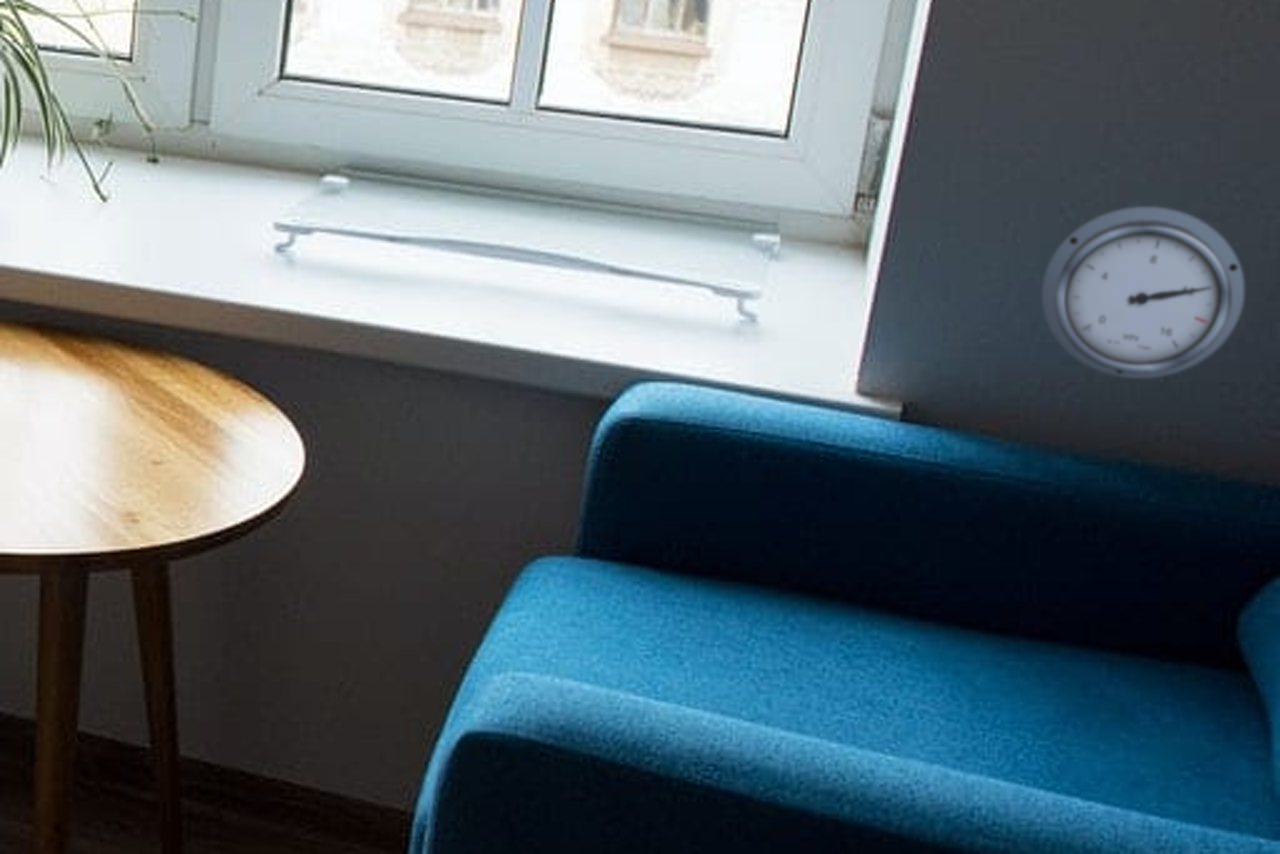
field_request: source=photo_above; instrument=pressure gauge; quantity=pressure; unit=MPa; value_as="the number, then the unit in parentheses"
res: 12 (MPa)
